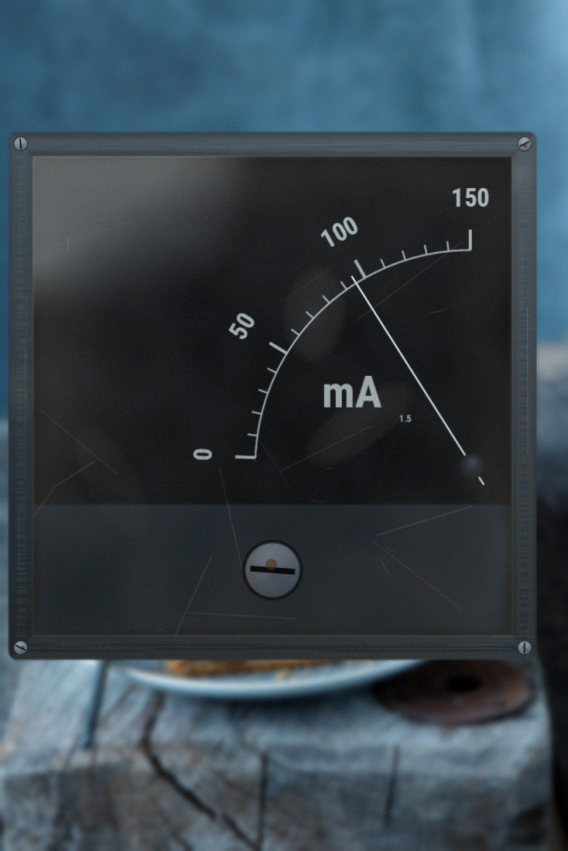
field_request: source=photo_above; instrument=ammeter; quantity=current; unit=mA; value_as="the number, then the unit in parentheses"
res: 95 (mA)
